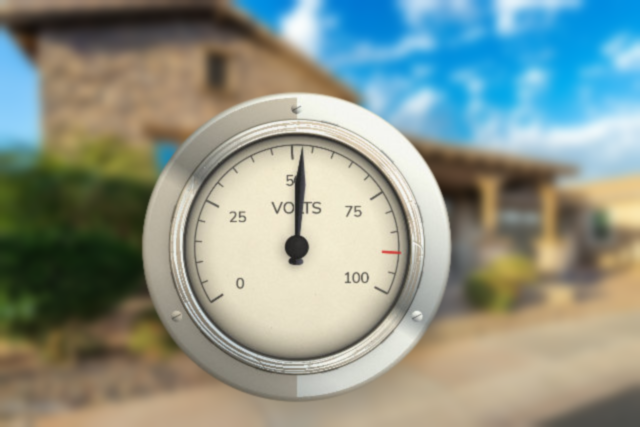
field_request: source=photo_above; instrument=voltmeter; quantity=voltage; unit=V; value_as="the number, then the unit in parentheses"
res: 52.5 (V)
